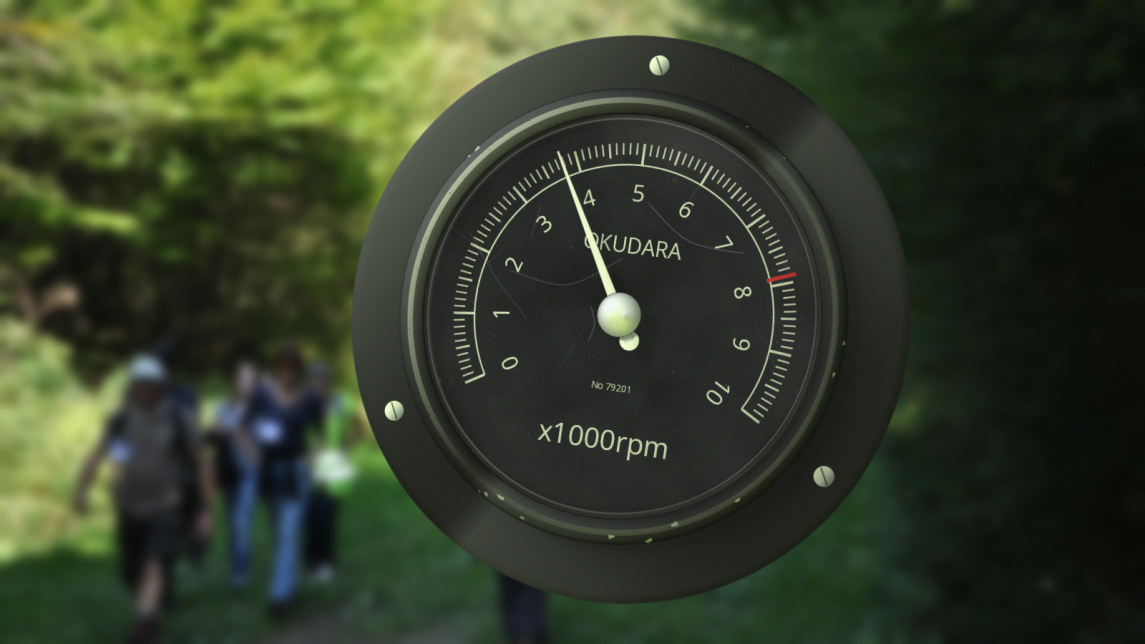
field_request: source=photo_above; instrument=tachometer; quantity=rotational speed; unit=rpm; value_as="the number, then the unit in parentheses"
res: 3800 (rpm)
